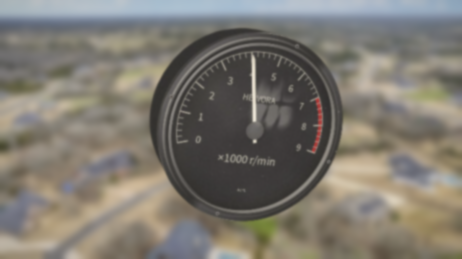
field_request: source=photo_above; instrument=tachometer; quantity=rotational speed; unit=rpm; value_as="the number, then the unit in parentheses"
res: 4000 (rpm)
